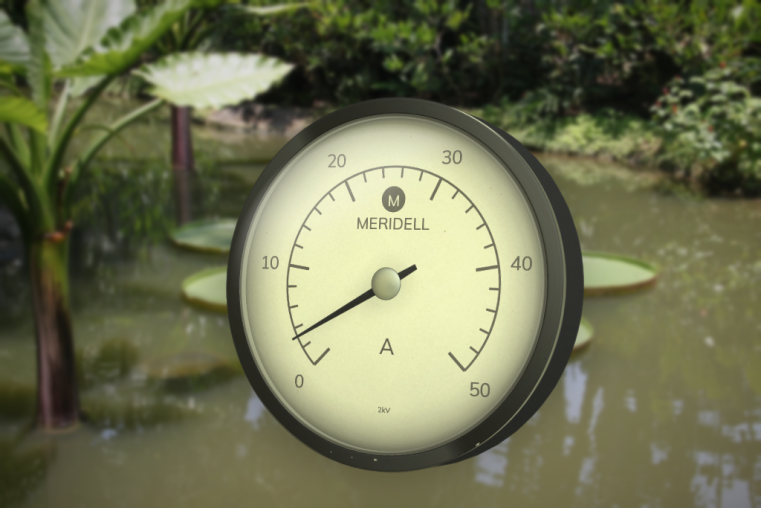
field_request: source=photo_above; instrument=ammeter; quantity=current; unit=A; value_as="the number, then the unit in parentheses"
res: 3 (A)
